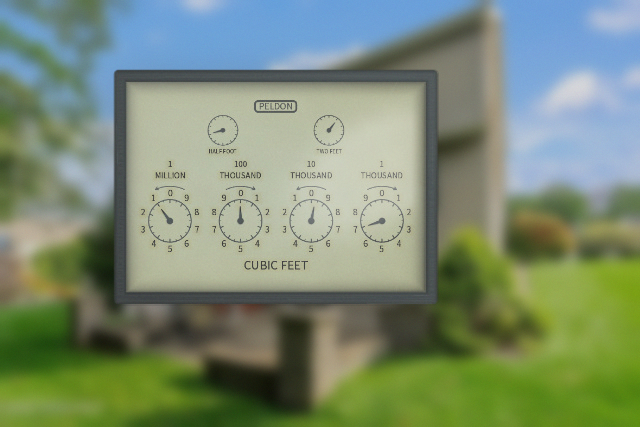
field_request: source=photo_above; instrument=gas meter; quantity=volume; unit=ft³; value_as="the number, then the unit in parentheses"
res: 99700 (ft³)
